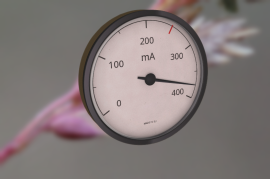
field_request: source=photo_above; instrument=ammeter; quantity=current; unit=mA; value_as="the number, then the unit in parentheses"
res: 375 (mA)
